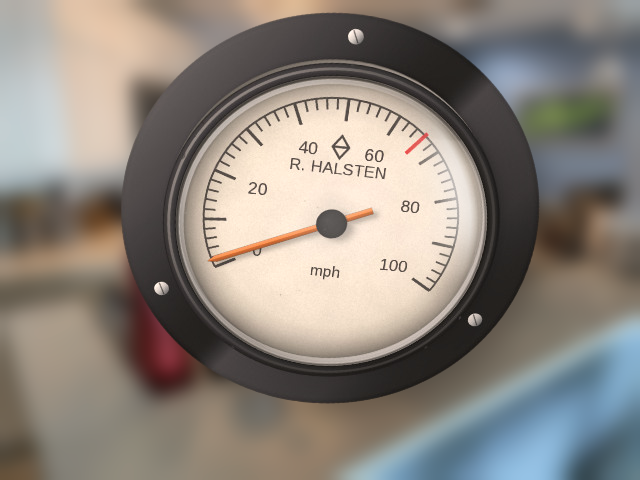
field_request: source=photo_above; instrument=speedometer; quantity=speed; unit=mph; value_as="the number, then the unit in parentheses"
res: 2 (mph)
